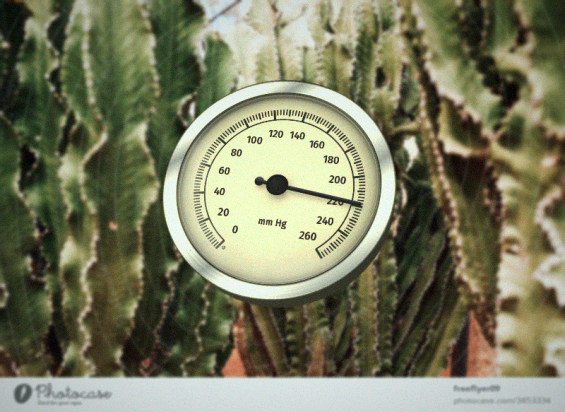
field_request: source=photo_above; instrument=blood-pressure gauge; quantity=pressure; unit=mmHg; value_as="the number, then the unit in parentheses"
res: 220 (mmHg)
